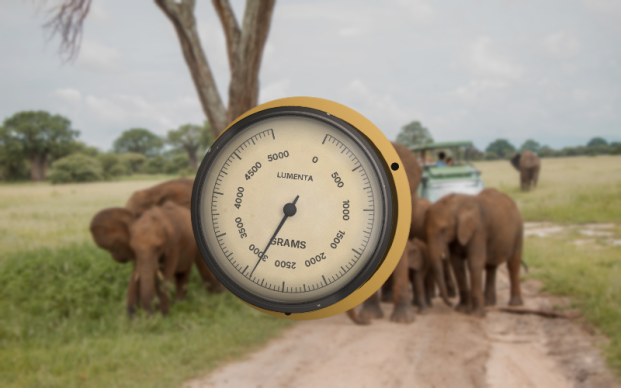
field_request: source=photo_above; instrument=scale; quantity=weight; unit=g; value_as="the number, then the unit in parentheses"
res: 2900 (g)
